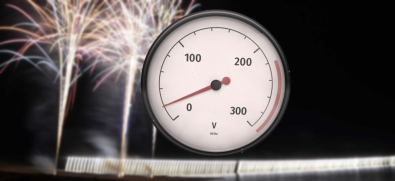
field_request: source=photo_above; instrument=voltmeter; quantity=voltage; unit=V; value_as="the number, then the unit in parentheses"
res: 20 (V)
